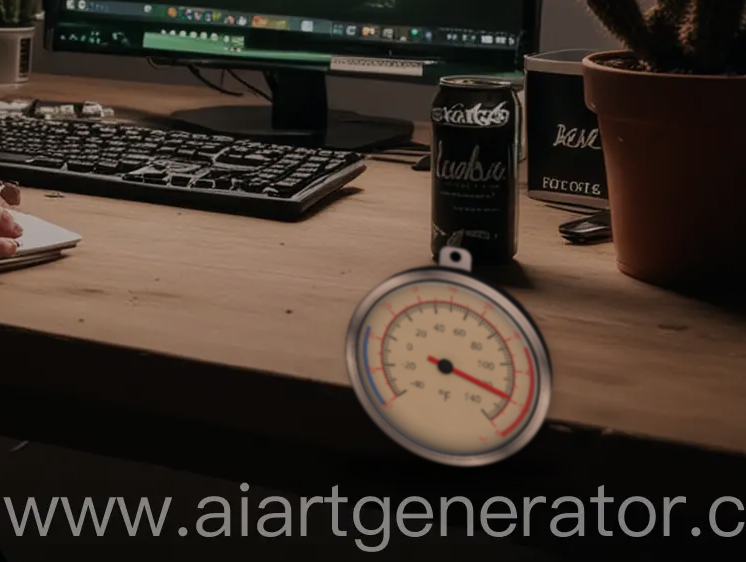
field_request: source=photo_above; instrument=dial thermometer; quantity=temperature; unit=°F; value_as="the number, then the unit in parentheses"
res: 120 (°F)
